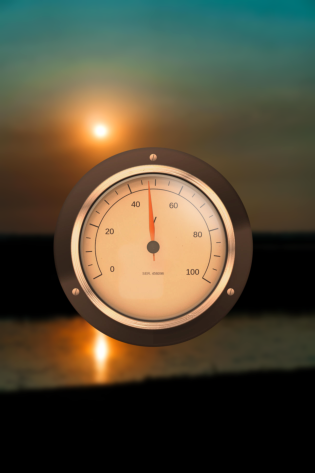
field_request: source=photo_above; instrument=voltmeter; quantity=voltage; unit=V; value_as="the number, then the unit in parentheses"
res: 47.5 (V)
